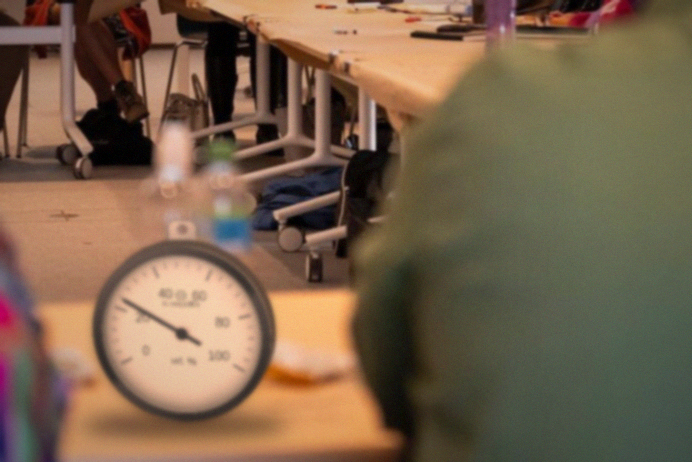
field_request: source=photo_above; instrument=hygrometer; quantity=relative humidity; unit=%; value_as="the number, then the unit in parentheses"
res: 24 (%)
